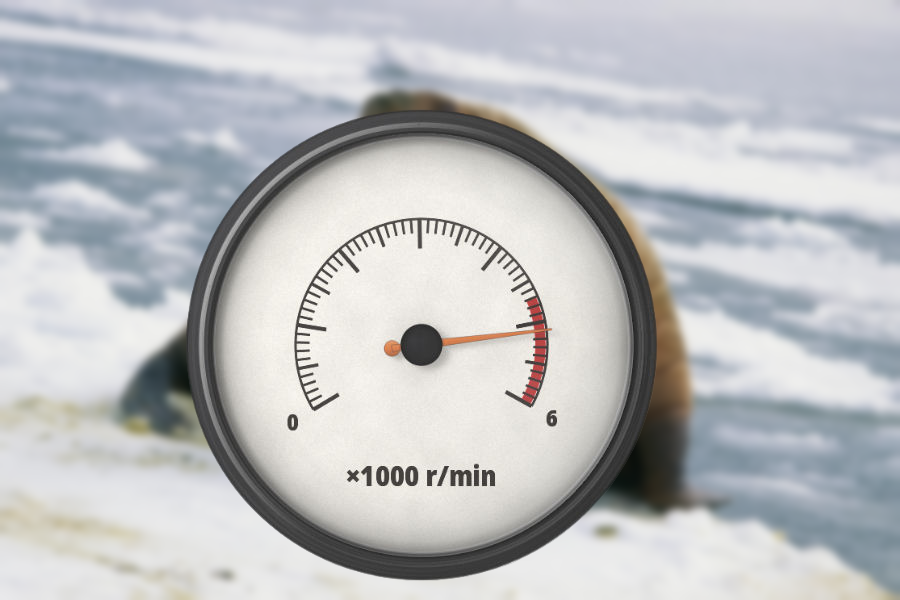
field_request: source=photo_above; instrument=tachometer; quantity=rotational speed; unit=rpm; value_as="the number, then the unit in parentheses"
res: 5100 (rpm)
